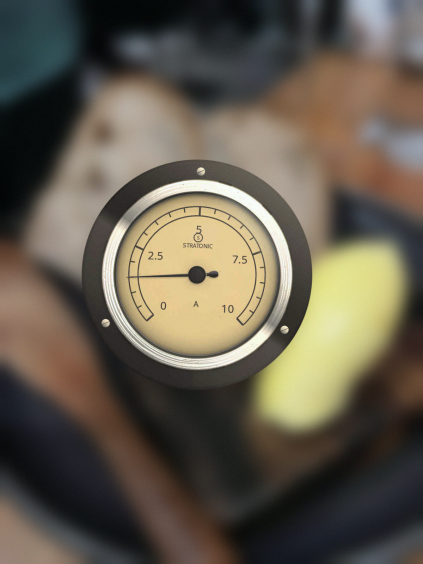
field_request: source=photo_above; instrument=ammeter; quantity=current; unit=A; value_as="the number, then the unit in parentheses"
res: 1.5 (A)
